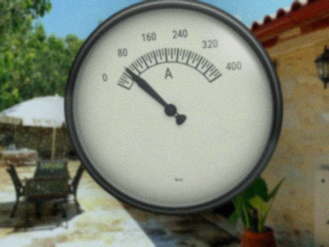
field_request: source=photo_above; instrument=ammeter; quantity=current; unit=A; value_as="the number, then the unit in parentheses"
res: 60 (A)
